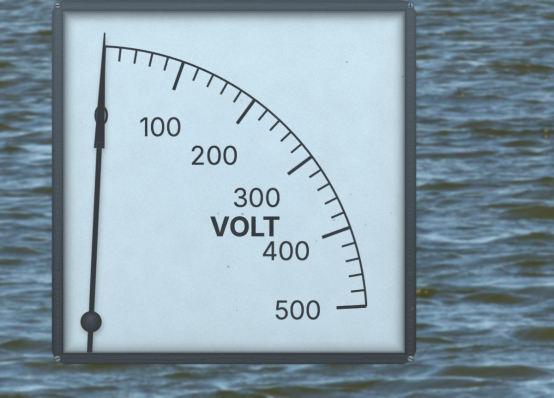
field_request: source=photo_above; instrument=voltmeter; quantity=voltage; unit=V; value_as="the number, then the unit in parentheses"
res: 0 (V)
